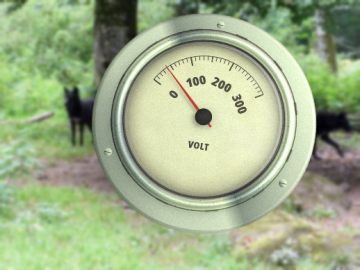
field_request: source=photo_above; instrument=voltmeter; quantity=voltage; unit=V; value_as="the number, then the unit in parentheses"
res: 40 (V)
